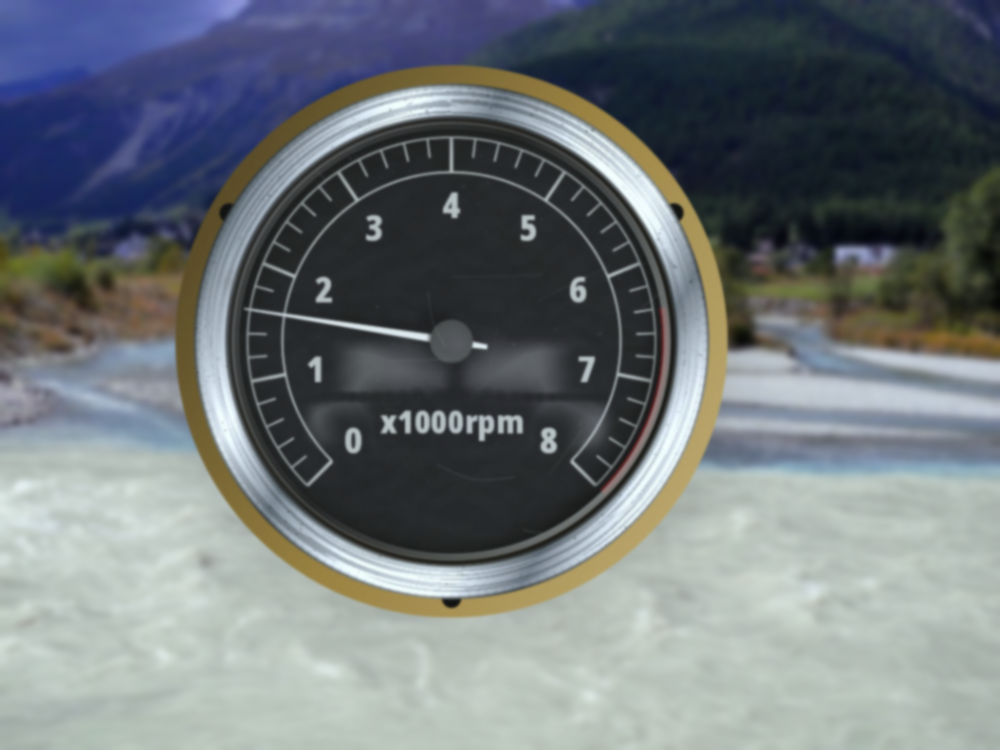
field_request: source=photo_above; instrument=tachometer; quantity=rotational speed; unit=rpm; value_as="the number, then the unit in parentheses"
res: 1600 (rpm)
